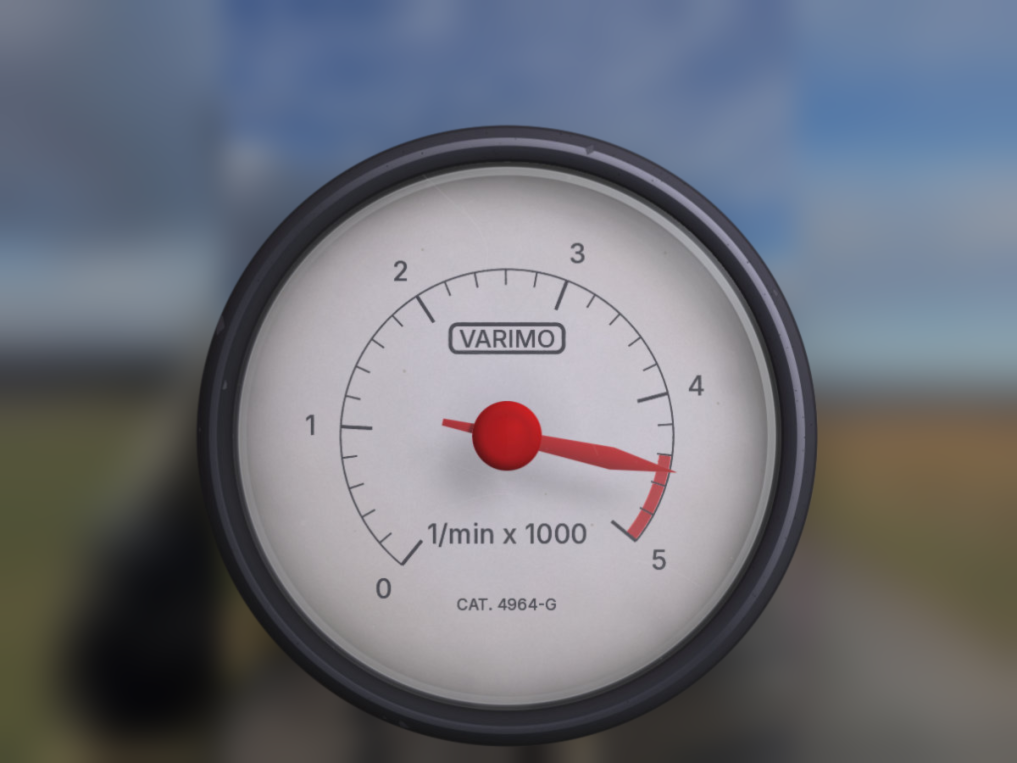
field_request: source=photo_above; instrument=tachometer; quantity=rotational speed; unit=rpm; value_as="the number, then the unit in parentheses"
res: 4500 (rpm)
